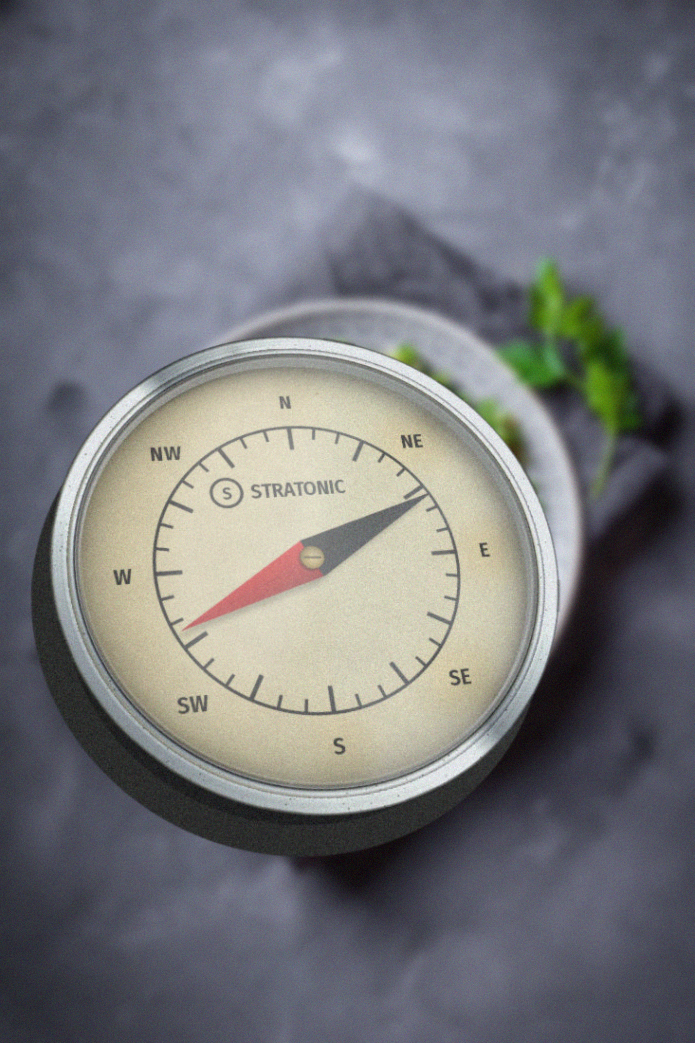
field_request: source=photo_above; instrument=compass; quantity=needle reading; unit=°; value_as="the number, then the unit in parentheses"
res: 245 (°)
